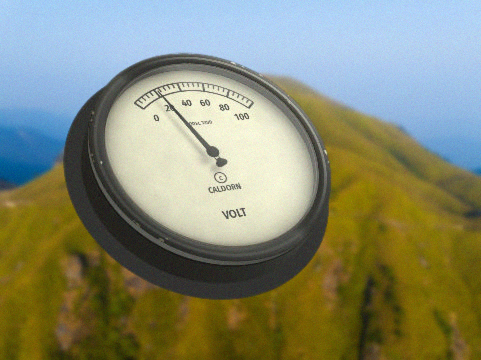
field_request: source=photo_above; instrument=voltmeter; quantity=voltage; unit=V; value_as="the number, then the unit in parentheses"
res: 20 (V)
